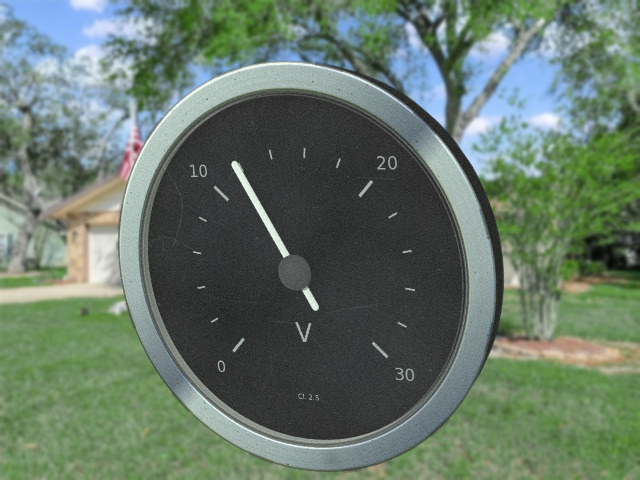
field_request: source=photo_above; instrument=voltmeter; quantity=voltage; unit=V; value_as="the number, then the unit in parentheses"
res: 12 (V)
